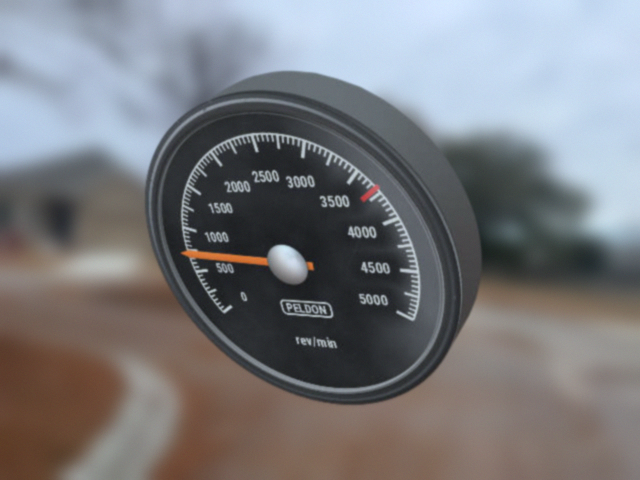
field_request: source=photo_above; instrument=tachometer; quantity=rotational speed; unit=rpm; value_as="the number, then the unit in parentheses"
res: 750 (rpm)
